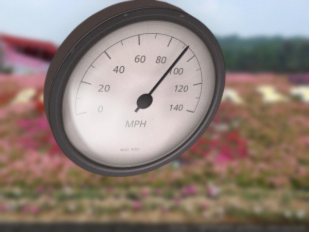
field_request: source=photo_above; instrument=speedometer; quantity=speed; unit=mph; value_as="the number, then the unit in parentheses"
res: 90 (mph)
